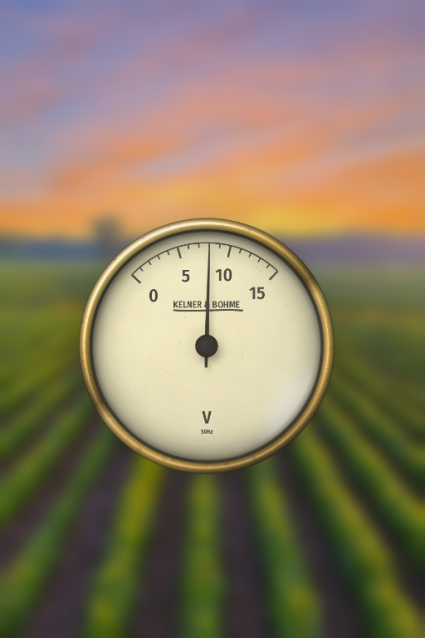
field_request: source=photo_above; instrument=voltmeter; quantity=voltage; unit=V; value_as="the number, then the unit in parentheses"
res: 8 (V)
